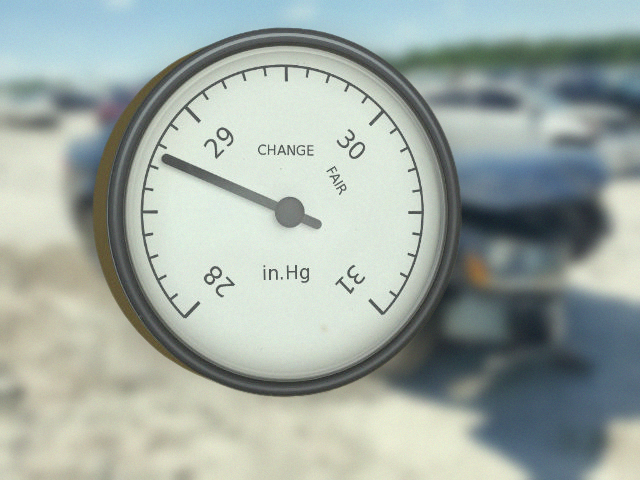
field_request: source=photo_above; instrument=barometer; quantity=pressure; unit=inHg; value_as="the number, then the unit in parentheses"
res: 28.75 (inHg)
